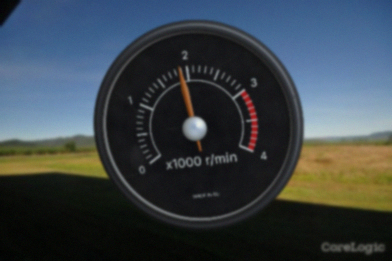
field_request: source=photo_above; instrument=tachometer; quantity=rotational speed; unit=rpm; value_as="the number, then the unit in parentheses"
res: 1900 (rpm)
